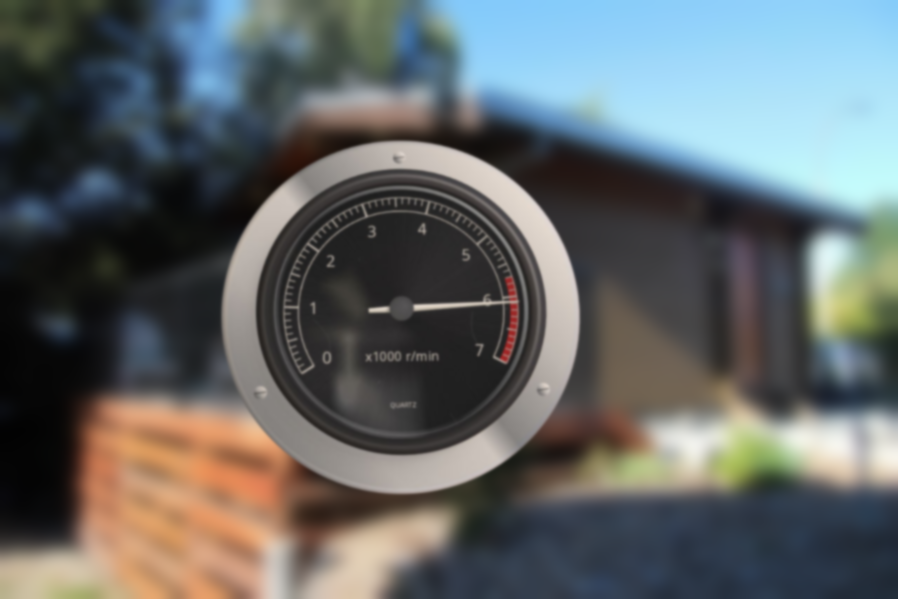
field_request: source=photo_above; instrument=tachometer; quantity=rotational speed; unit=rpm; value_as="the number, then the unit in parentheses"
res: 6100 (rpm)
